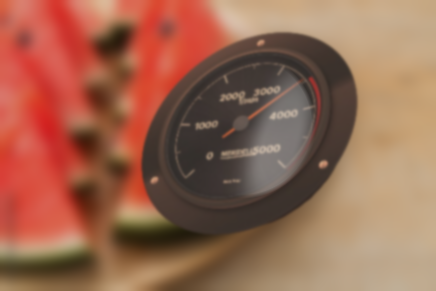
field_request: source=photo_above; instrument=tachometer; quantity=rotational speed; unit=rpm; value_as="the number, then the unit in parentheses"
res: 3500 (rpm)
